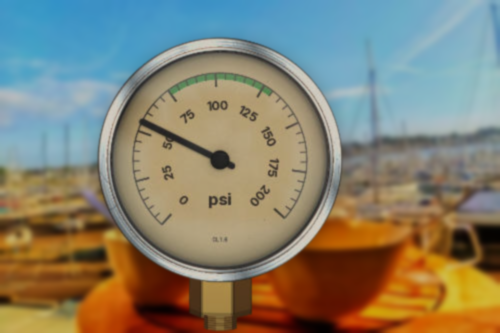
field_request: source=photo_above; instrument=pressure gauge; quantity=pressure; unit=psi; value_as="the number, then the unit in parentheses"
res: 55 (psi)
